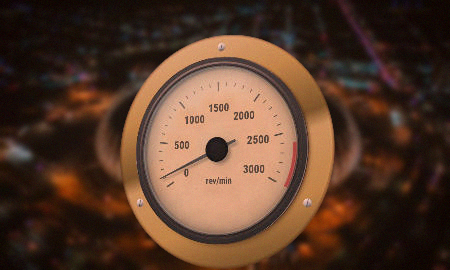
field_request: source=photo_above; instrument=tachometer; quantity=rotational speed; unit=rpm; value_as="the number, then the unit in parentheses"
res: 100 (rpm)
